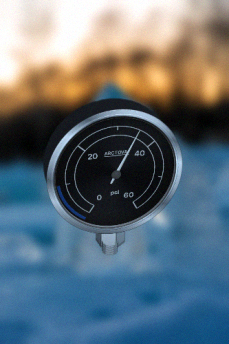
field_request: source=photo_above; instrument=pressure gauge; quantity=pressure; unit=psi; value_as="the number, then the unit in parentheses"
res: 35 (psi)
